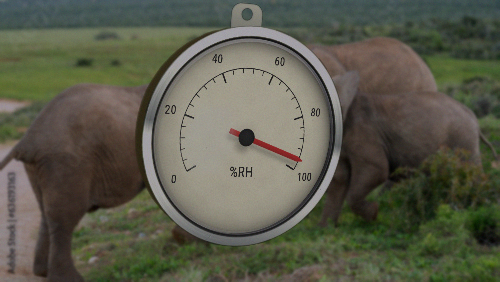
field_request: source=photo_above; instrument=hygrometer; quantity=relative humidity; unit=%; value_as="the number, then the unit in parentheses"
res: 96 (%)
